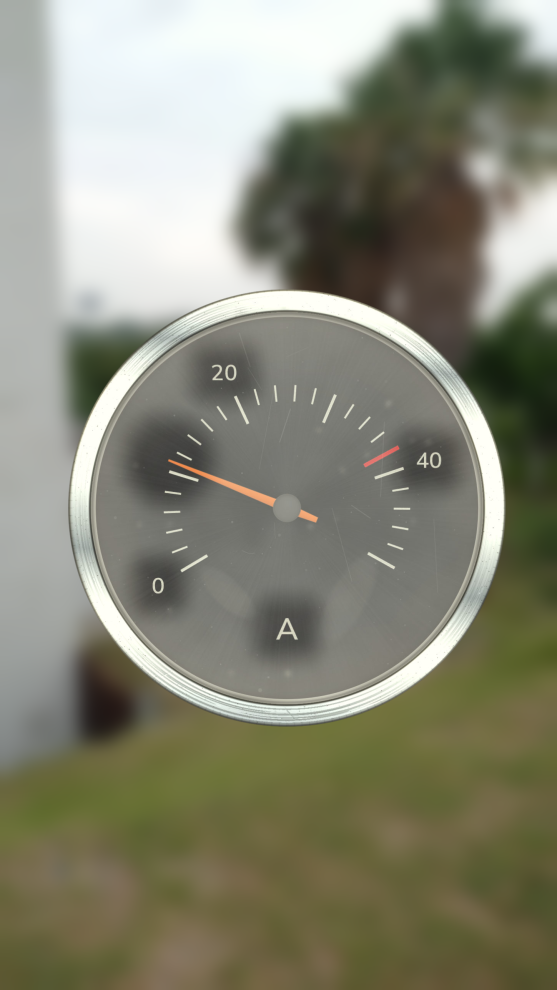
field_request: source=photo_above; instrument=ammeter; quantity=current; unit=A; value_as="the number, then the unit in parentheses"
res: 11 (A)
